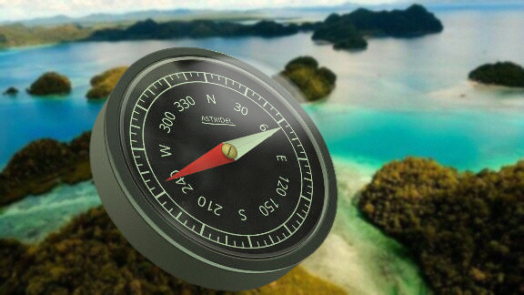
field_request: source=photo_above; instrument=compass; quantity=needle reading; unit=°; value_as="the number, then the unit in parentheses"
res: 245 (°)
